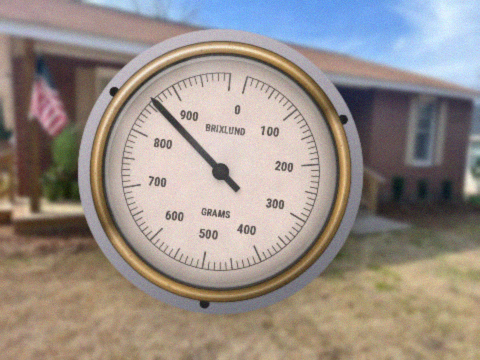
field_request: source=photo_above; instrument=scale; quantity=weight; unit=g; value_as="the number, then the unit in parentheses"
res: 860 (g)
